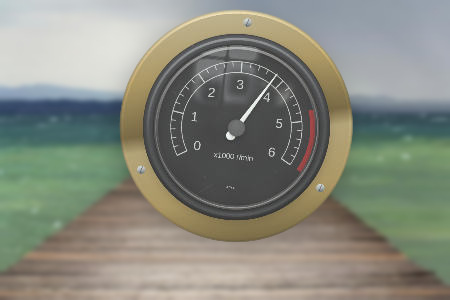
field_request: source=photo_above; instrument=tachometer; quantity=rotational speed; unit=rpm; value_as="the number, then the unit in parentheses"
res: 3800 (rpm)
